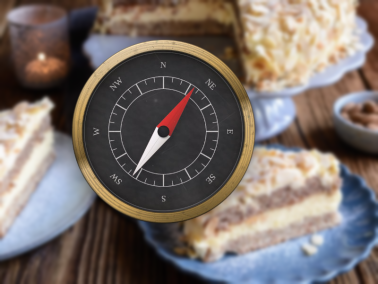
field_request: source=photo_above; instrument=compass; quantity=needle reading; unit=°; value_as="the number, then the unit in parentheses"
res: 35 (°)
